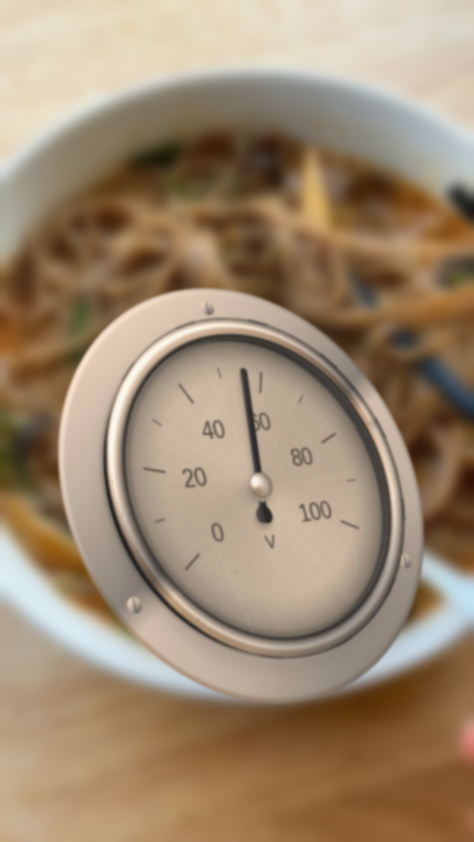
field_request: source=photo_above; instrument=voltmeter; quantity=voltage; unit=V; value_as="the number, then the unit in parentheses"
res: 55 (V)
